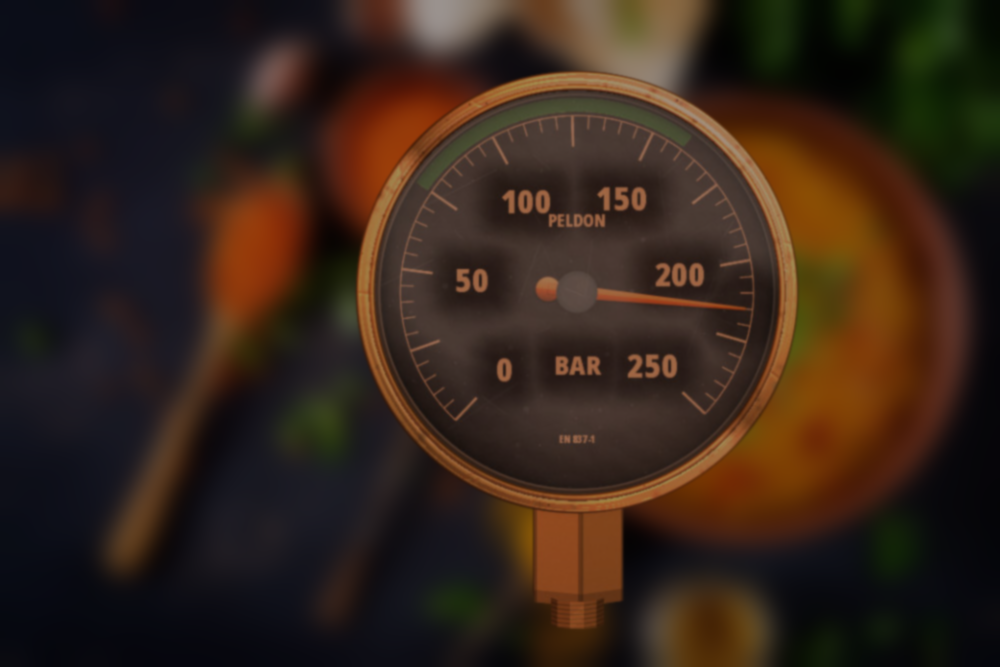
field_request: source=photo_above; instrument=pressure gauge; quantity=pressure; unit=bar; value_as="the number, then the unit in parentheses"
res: 215 (bar)
